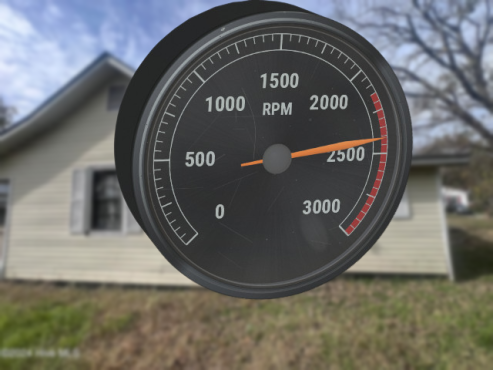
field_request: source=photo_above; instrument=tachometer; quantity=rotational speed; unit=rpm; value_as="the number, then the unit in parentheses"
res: 2400 (rpm)
